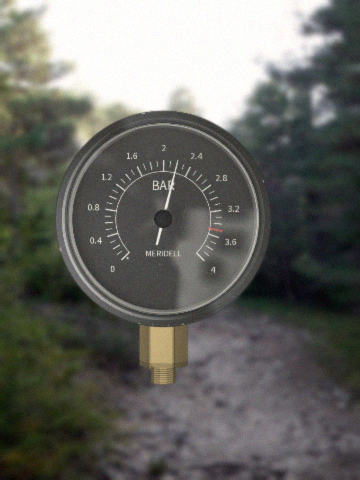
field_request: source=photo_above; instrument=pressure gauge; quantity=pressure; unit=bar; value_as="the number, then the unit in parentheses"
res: 2.2 (bar)
